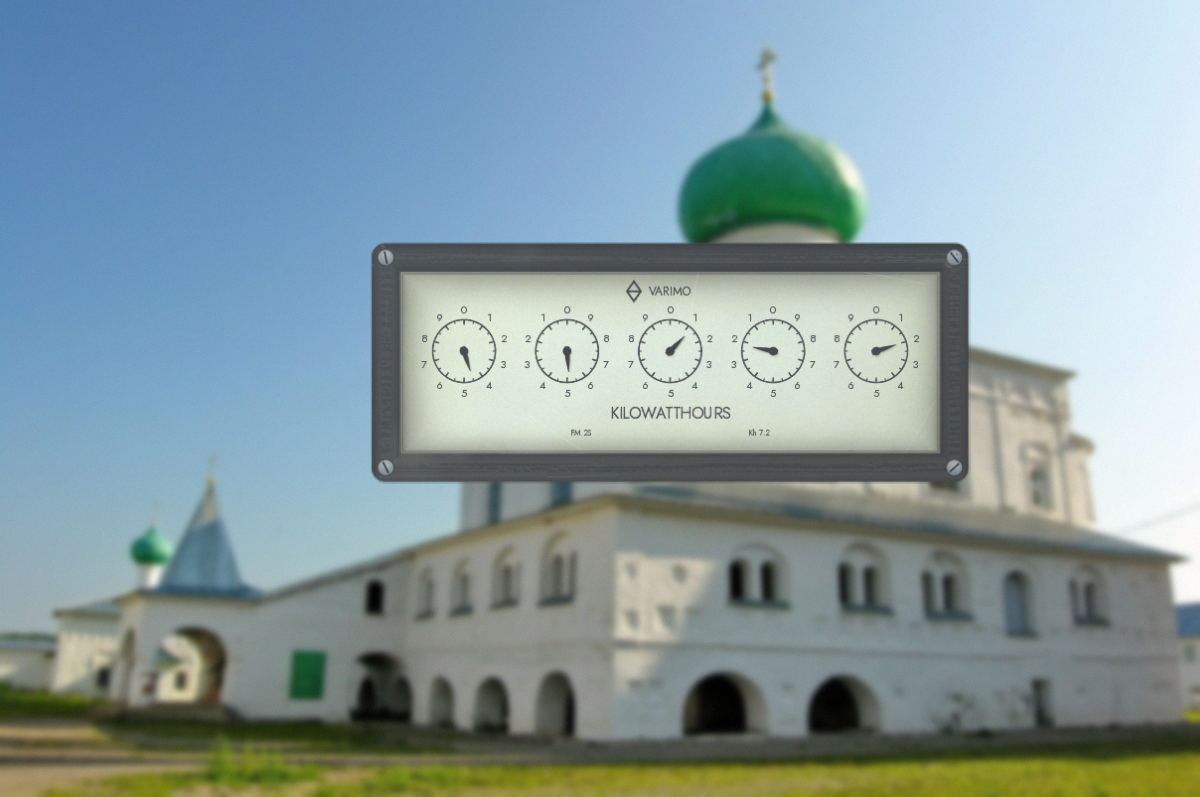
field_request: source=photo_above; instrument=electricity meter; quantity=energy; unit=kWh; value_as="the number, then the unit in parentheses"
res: 45122 (kWh)
